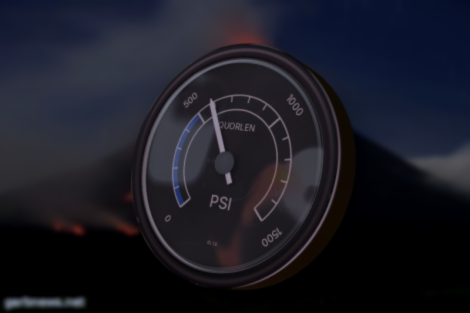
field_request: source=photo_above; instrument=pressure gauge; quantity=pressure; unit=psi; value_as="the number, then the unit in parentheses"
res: 600 (psi)
